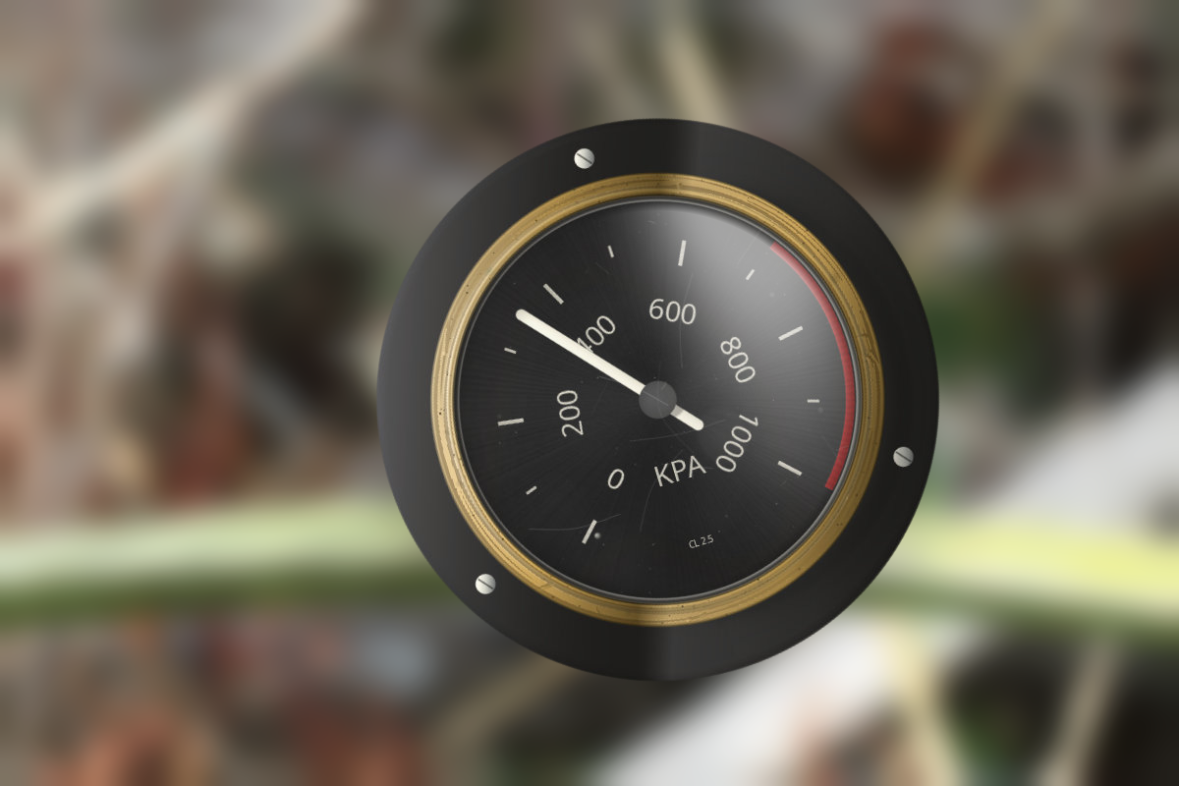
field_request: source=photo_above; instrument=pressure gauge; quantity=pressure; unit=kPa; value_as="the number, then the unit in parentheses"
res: 350 (kPa)
